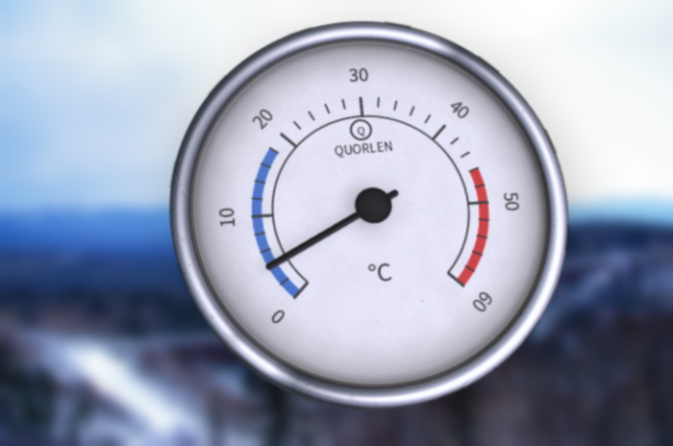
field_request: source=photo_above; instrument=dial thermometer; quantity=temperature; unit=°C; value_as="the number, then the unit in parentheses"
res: 4 (°C)
